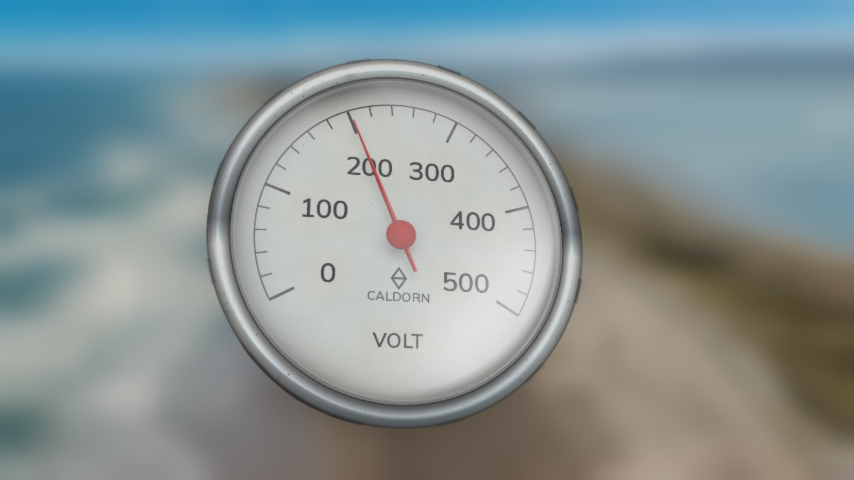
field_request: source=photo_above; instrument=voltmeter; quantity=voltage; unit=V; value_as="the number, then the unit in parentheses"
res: 200 (V)
